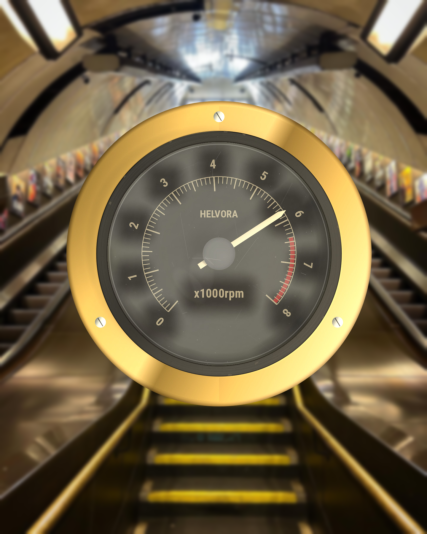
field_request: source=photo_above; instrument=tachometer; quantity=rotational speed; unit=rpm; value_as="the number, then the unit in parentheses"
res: 5800 (rpm)
